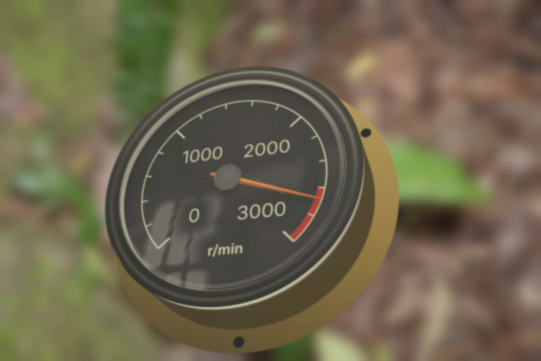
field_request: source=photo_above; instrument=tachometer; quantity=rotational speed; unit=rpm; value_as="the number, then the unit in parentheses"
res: 2700 (rpm)
